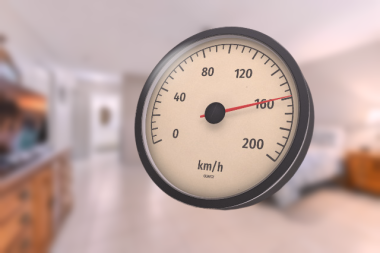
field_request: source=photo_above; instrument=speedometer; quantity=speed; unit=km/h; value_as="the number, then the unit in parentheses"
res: 160 (km/h)
